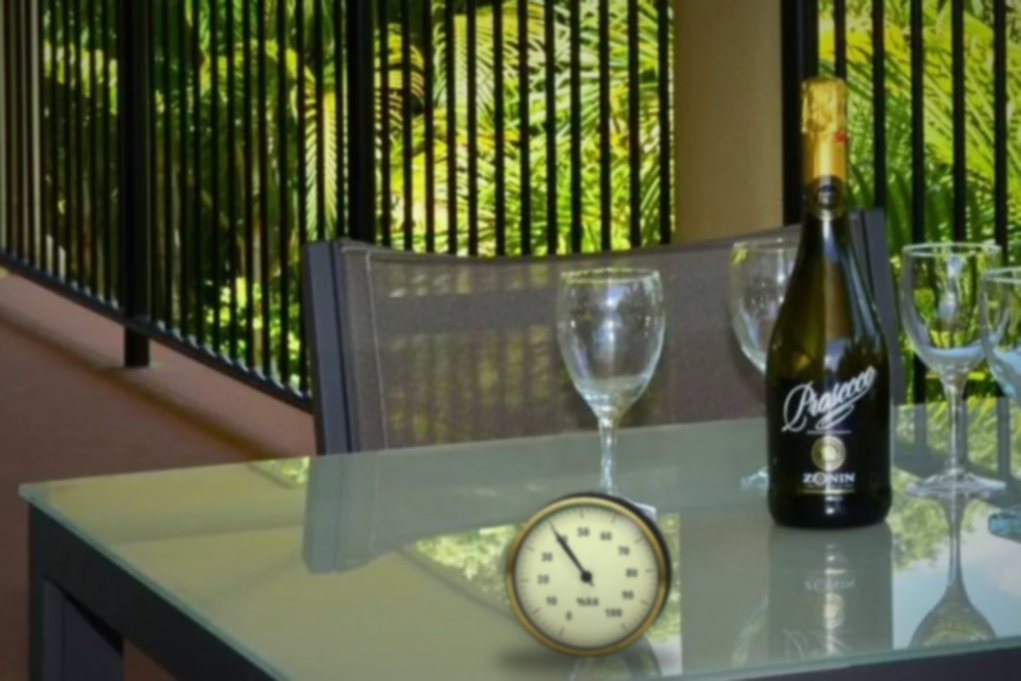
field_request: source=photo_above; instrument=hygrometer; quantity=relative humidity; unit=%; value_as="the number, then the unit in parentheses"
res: 40 (%)
